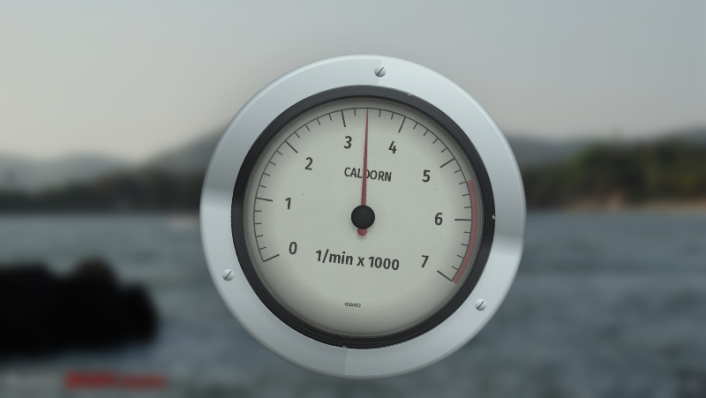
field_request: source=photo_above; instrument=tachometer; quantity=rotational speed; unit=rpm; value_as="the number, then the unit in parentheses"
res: 3400 (rpm)
